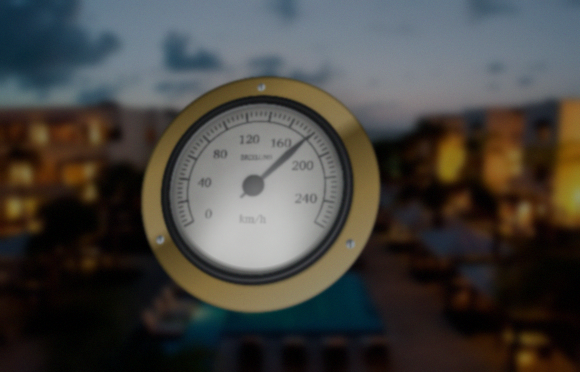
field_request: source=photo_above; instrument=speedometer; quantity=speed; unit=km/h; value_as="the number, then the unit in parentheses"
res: 180 (km/h)
